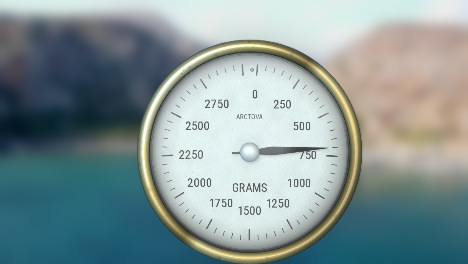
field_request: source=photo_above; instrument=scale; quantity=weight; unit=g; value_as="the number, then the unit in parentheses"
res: 700 (g)
